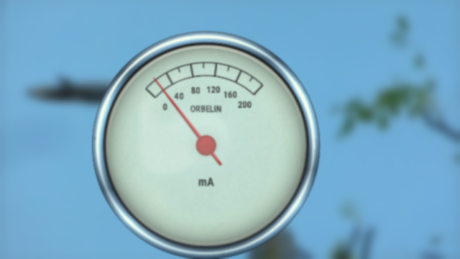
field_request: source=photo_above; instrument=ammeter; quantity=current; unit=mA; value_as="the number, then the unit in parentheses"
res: 20 (mA)
